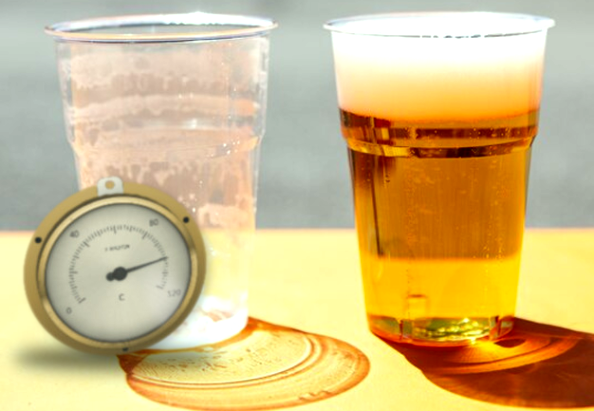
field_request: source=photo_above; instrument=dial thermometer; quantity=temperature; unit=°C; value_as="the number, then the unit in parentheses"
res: 100 (°C)
